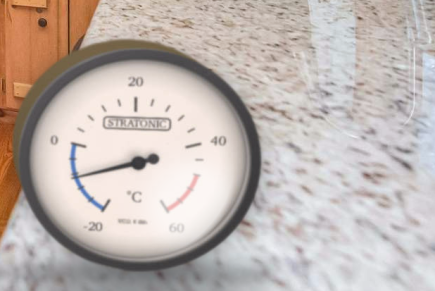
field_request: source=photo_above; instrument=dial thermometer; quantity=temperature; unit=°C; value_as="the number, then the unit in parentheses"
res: -8 (°C)
